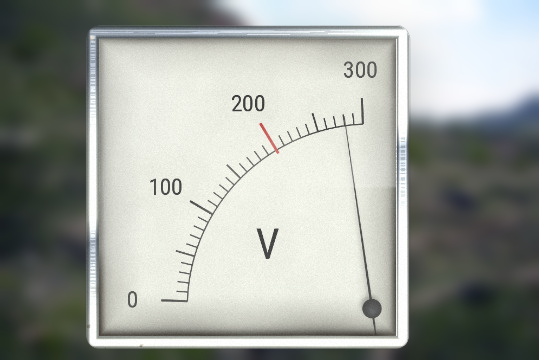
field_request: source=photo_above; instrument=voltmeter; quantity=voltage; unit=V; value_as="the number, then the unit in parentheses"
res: 280 (V)
